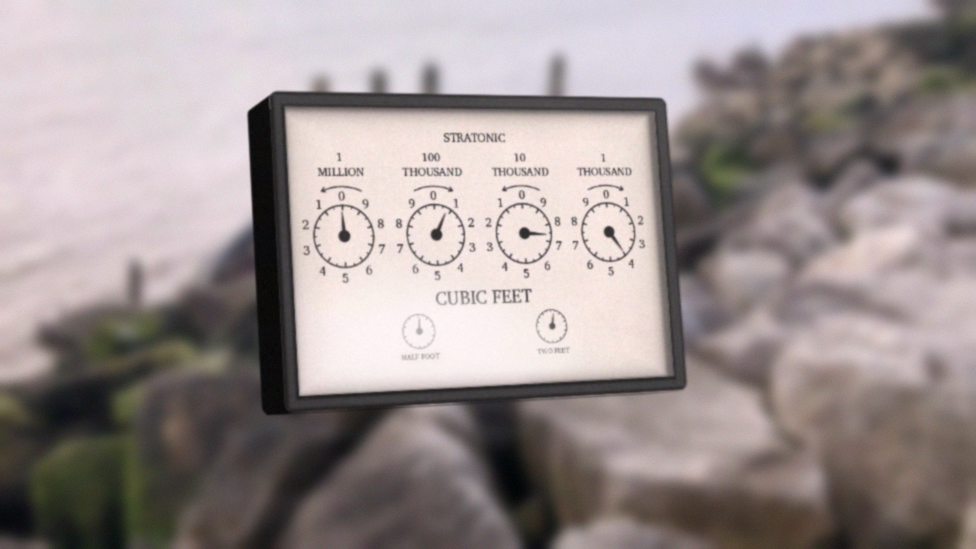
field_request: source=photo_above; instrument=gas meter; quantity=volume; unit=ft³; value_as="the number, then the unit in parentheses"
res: 7400 (ft³)
